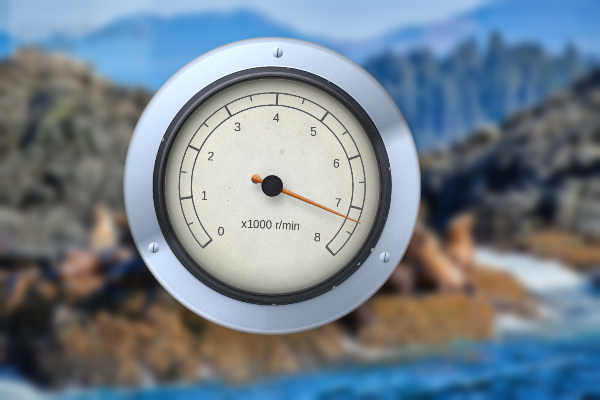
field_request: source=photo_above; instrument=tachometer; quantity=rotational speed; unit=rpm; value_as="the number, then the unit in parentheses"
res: 7250 (rpm)
